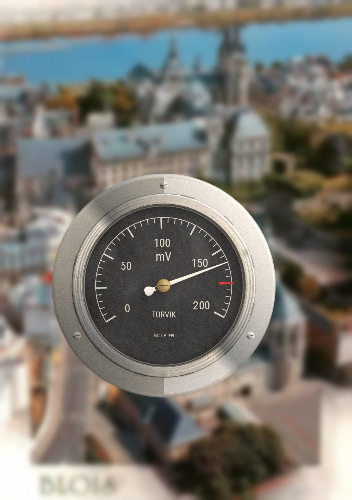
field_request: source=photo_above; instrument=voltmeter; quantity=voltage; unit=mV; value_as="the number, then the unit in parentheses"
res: 160 (mV)
